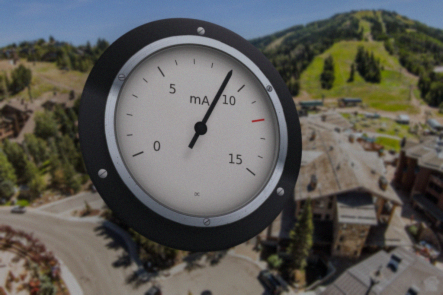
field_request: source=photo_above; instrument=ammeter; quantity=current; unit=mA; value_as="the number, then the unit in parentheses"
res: 9 (mA)
